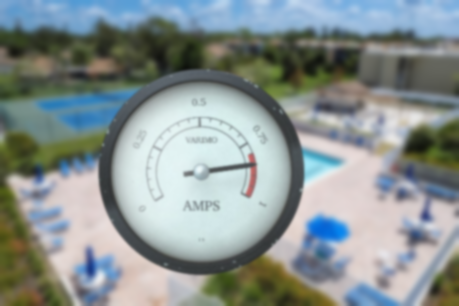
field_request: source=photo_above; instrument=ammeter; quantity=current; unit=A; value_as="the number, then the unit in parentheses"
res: 0.85 (A)
